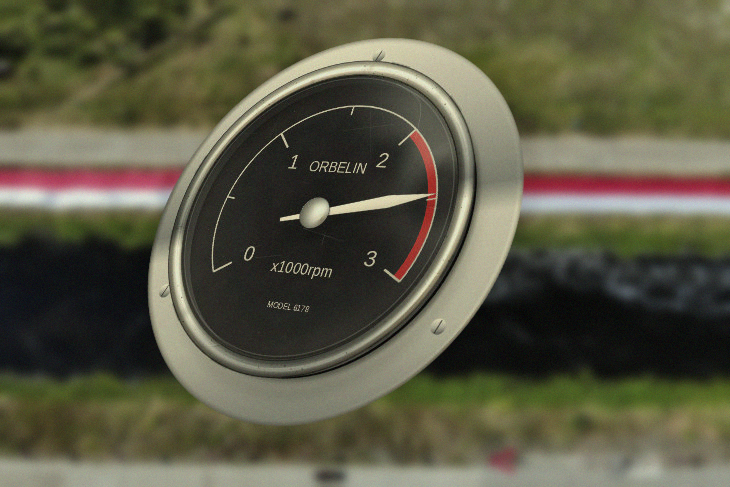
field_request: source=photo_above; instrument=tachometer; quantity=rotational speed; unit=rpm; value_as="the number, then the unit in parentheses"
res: 2500 (rpm)
